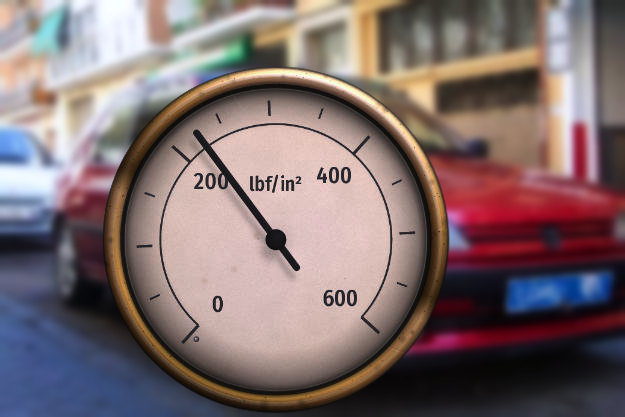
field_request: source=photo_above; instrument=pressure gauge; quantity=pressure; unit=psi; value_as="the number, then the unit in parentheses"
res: 225 (psi)
